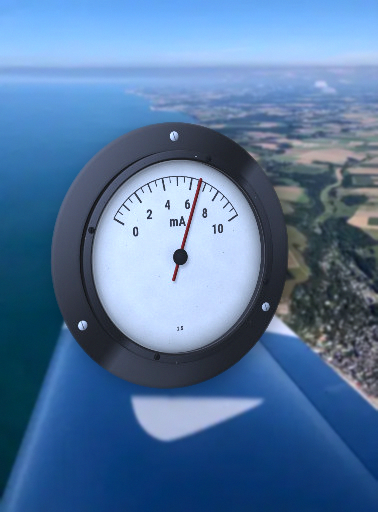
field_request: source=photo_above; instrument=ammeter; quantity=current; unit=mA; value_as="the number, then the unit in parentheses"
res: 6.5 (mA)
